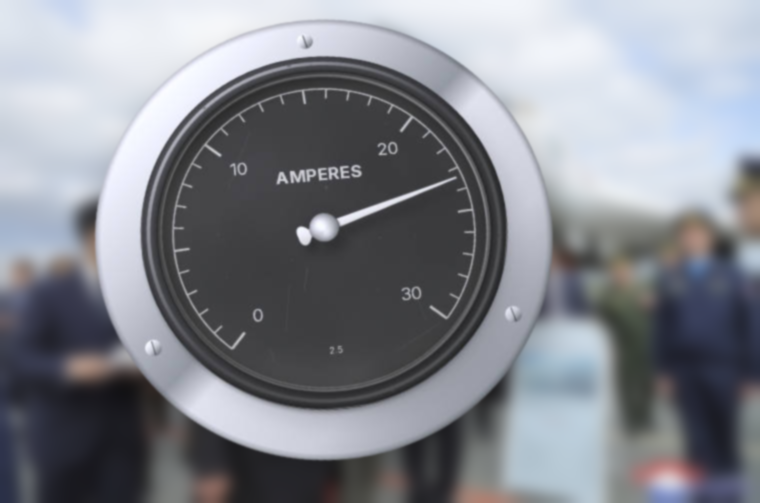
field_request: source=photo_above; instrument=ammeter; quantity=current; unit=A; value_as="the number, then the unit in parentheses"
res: 23.5 (A)
